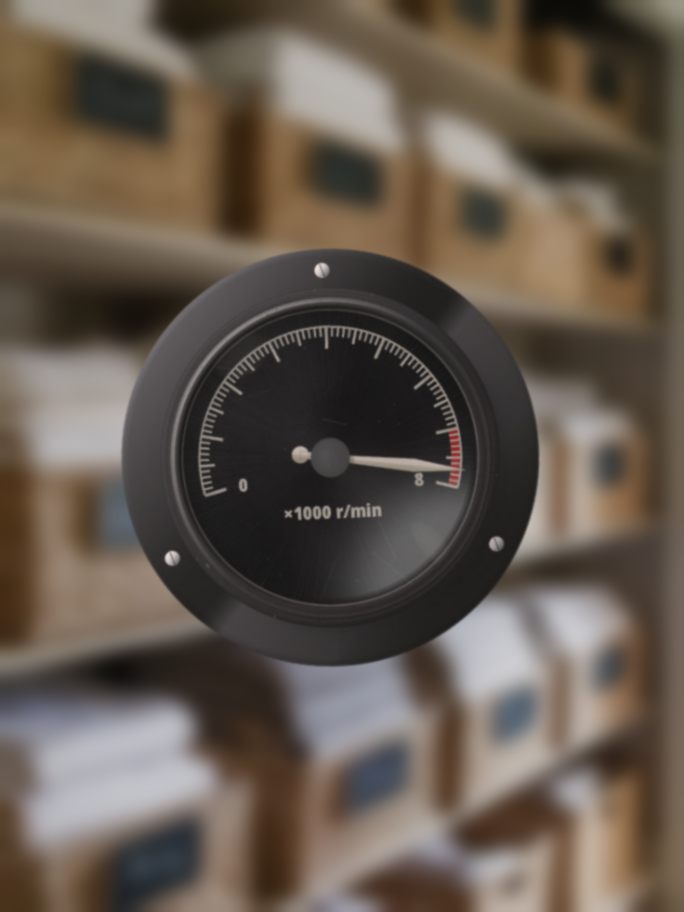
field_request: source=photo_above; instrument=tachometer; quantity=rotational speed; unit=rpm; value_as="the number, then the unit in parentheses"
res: 7700 (rpm)
